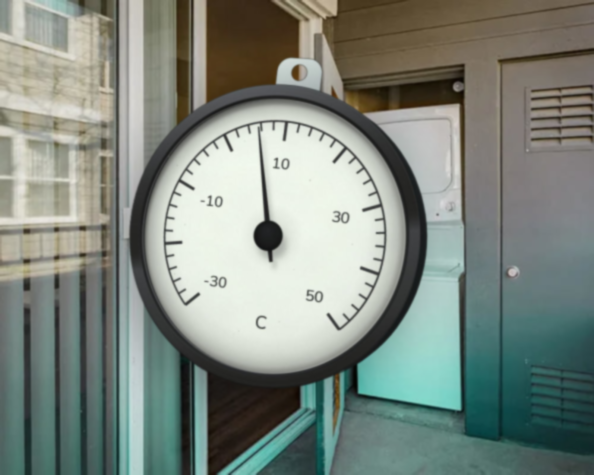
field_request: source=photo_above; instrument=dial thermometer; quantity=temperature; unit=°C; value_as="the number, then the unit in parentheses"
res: 6 (°C)
